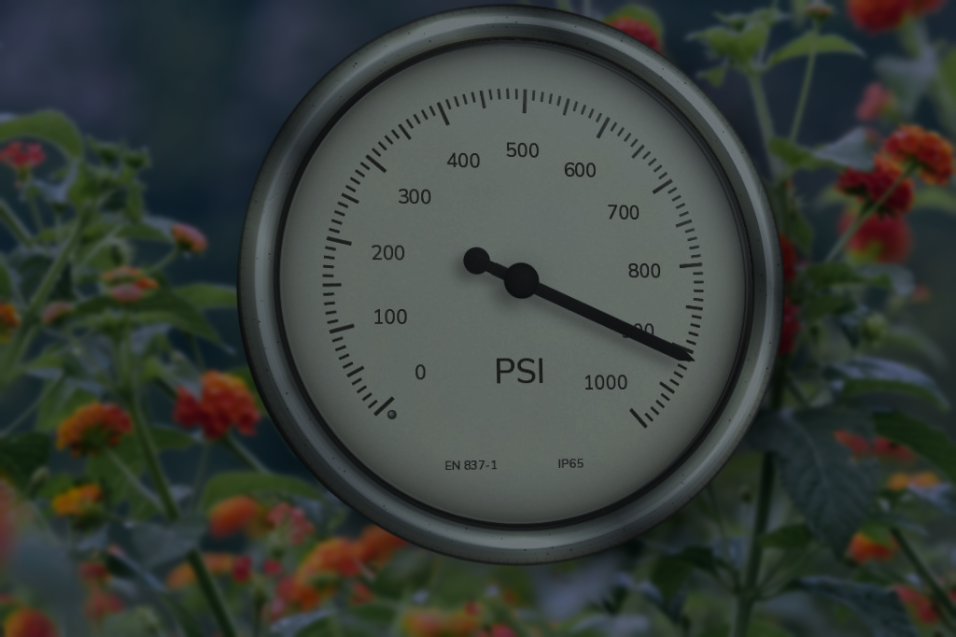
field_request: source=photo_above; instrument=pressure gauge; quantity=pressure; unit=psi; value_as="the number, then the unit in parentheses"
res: 910 (psi)
